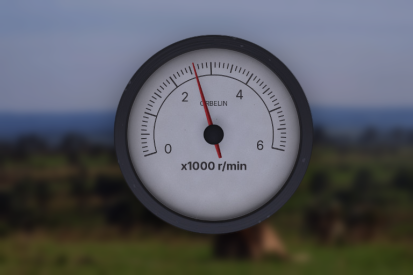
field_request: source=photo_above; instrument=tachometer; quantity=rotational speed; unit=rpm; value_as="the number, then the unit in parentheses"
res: 2600 (rpm)
